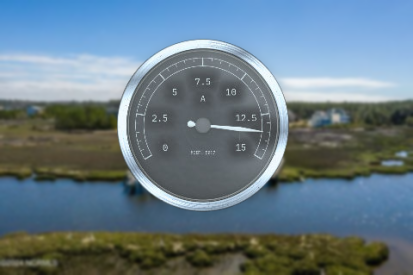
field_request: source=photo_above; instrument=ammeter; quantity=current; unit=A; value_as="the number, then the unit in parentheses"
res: 13.5 (A)
